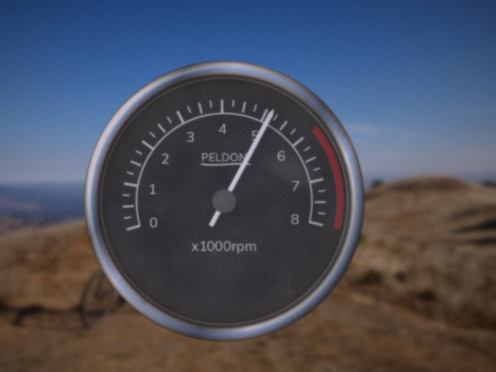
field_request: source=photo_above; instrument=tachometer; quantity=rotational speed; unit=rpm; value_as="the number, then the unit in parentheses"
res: 5125 (rpm)
